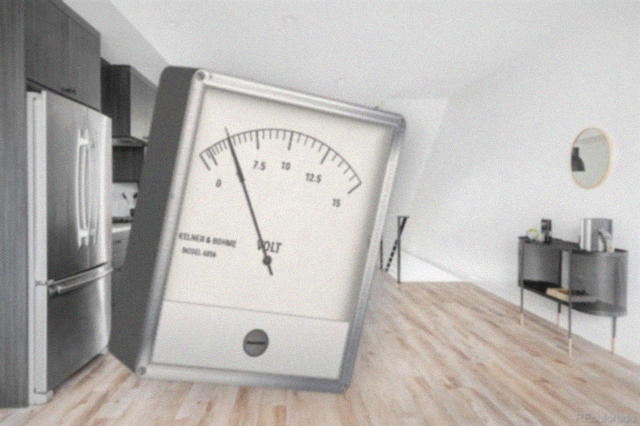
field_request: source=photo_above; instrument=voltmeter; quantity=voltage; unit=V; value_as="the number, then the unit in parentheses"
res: 5 (V)
